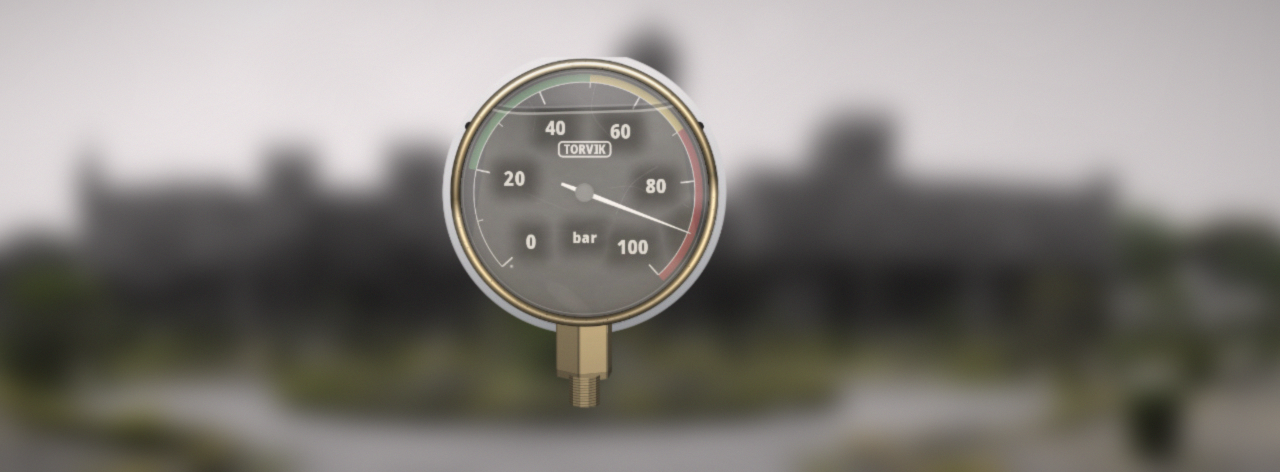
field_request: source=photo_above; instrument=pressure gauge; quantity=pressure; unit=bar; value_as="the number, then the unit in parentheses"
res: 90 (bar)
